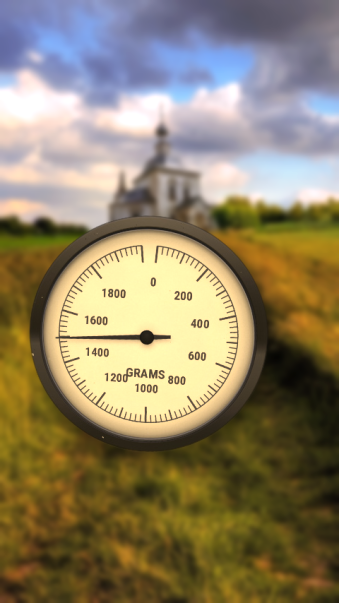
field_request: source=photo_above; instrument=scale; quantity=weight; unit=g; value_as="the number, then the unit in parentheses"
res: 1500 (g)
